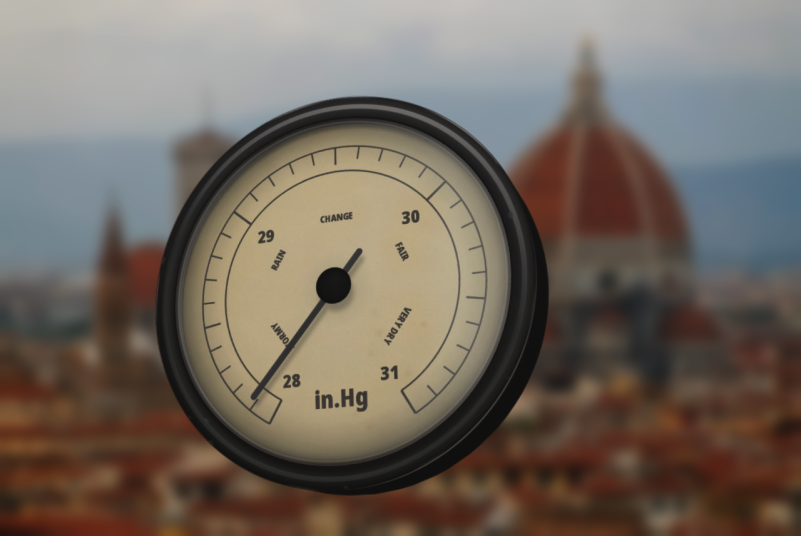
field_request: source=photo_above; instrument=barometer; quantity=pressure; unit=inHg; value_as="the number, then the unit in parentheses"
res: 28.1 (inHg)
